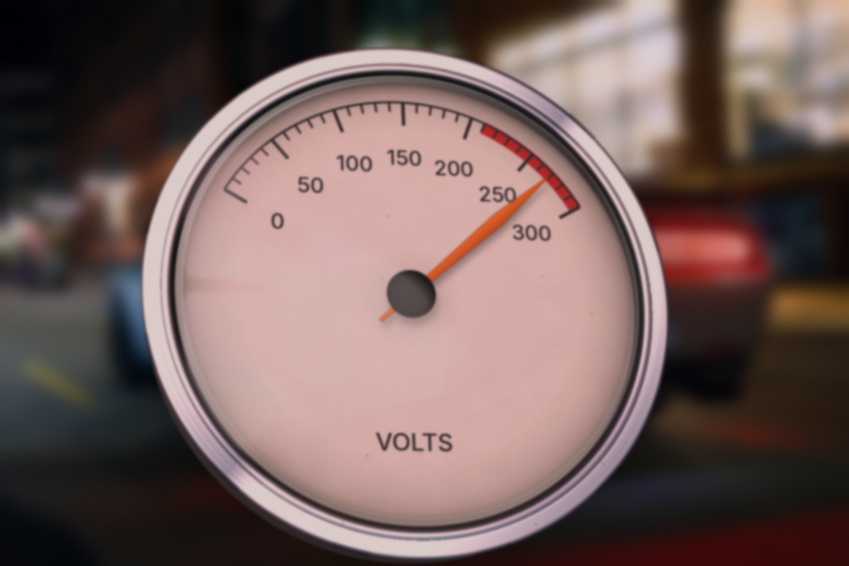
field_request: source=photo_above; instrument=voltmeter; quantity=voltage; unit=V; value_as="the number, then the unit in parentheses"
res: 270 (V)
